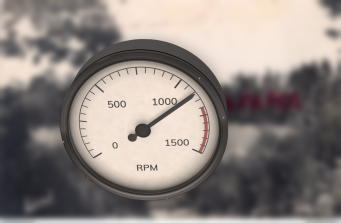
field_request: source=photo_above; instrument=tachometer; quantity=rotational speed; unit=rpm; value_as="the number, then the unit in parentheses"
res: 1100 (rpm)
